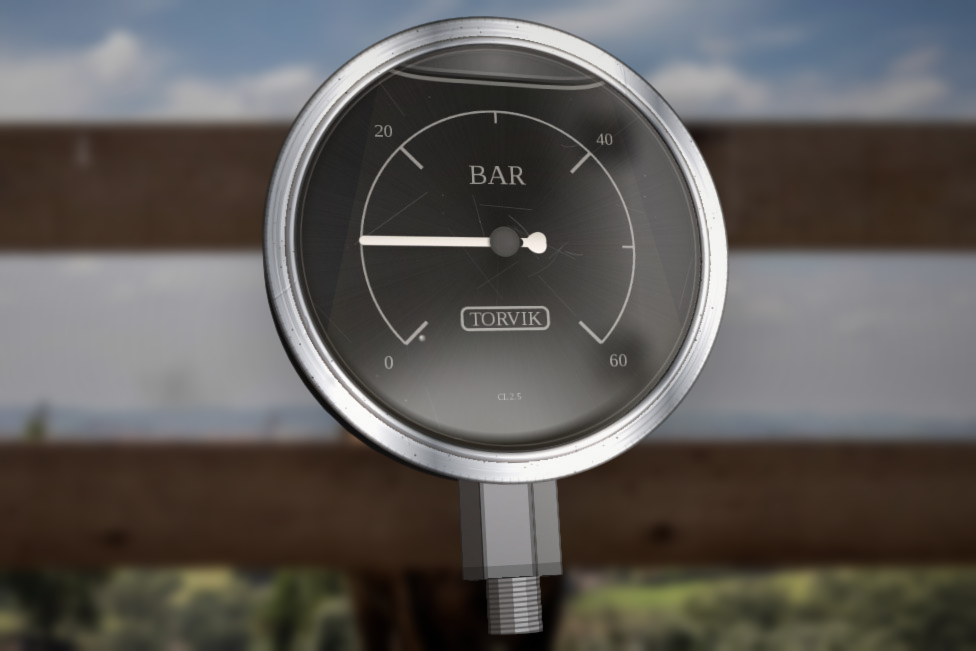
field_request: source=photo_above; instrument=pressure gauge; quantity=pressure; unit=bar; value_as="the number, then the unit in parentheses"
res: 10 (bar)
